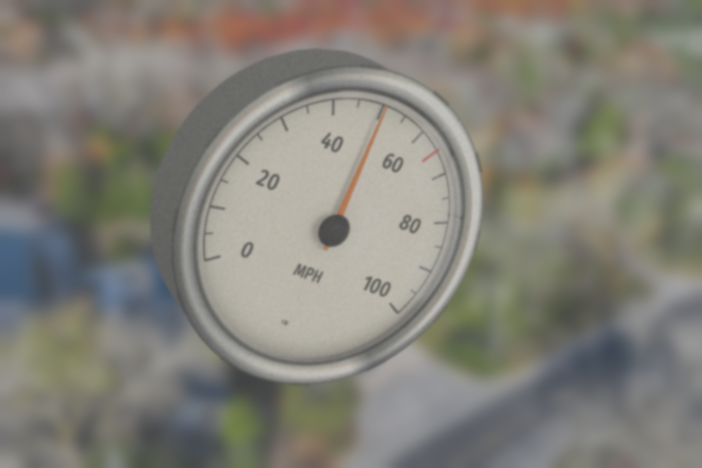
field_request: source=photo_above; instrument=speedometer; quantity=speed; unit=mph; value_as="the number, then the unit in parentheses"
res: 50 (mph)
